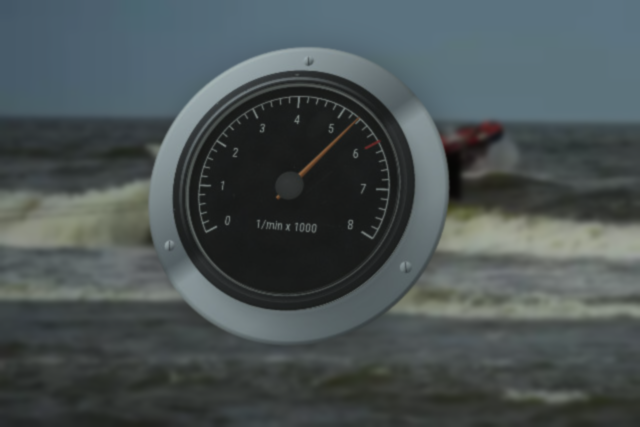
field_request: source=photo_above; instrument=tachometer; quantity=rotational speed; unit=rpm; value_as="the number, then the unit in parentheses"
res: 5400 (rpm)
